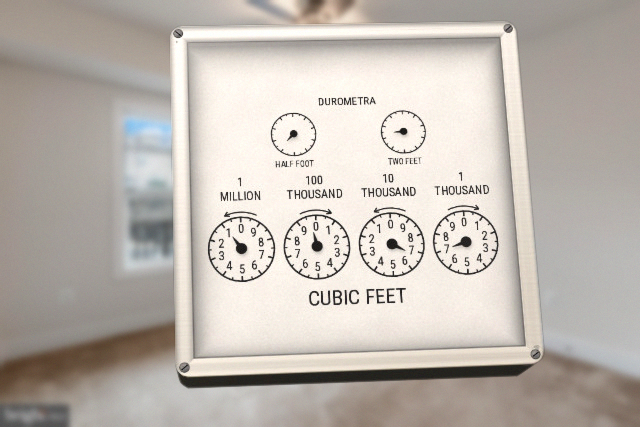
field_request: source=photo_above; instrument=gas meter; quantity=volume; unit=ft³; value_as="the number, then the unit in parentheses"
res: 96700 (ft³)
